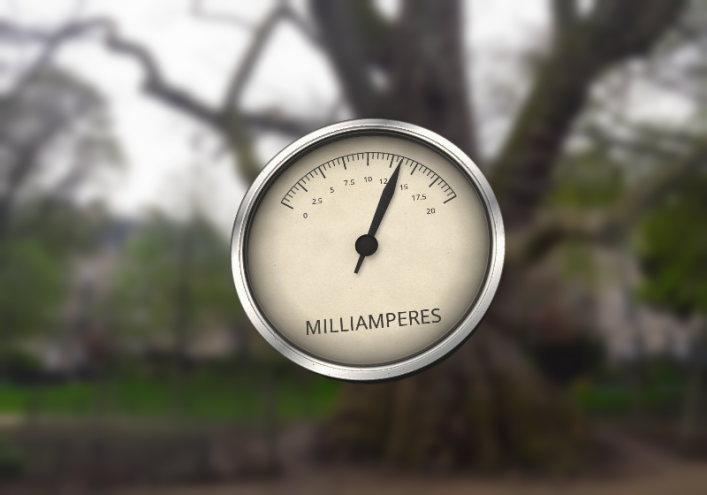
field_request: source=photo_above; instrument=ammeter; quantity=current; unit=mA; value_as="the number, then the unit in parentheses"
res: 13.5 (mA)
